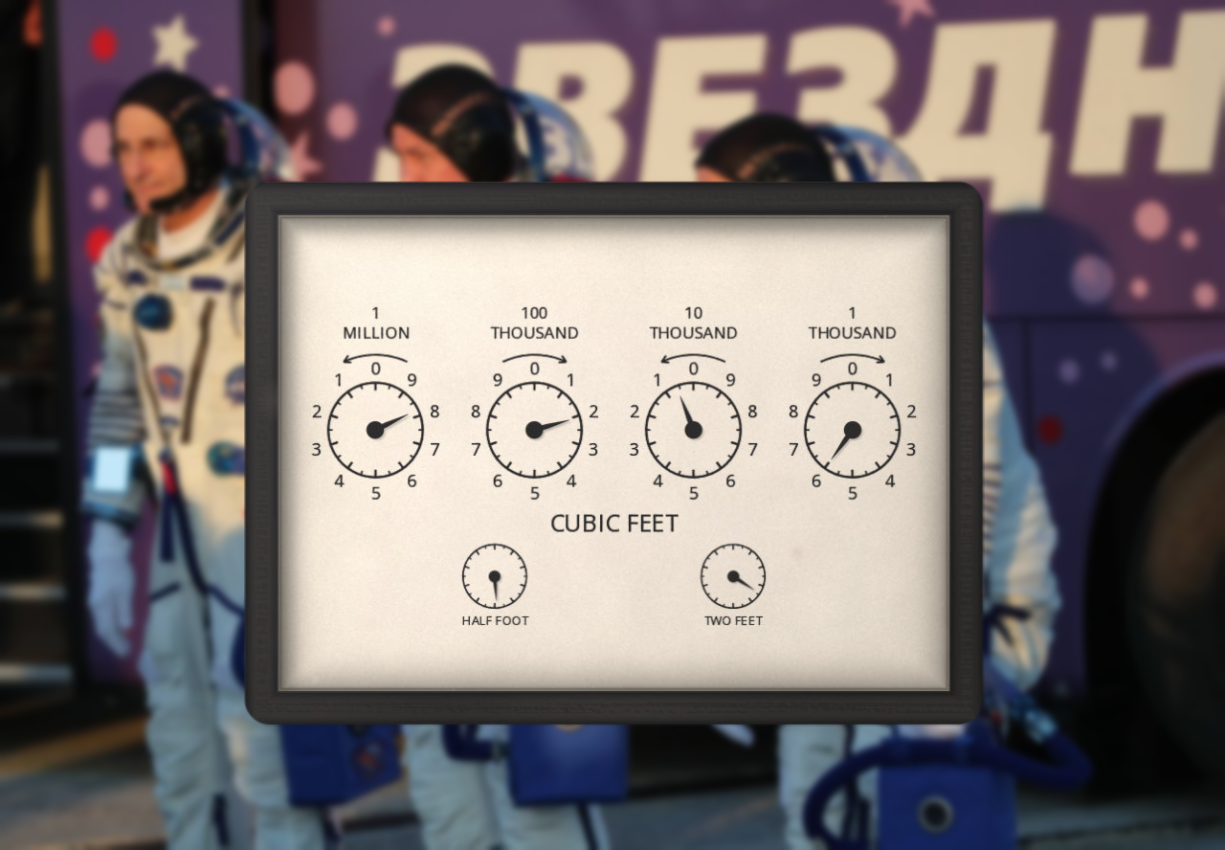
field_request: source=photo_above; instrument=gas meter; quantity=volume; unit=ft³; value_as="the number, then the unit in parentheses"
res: 820600 (ft³)
